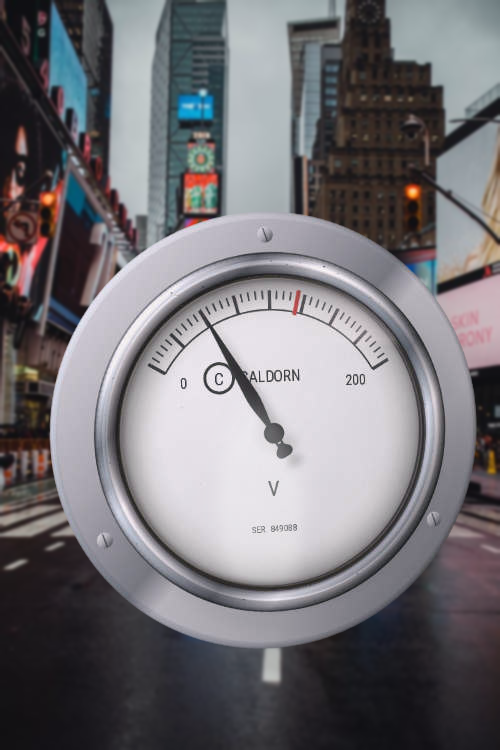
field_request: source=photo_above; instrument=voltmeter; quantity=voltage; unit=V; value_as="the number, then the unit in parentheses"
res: 50 (V)
